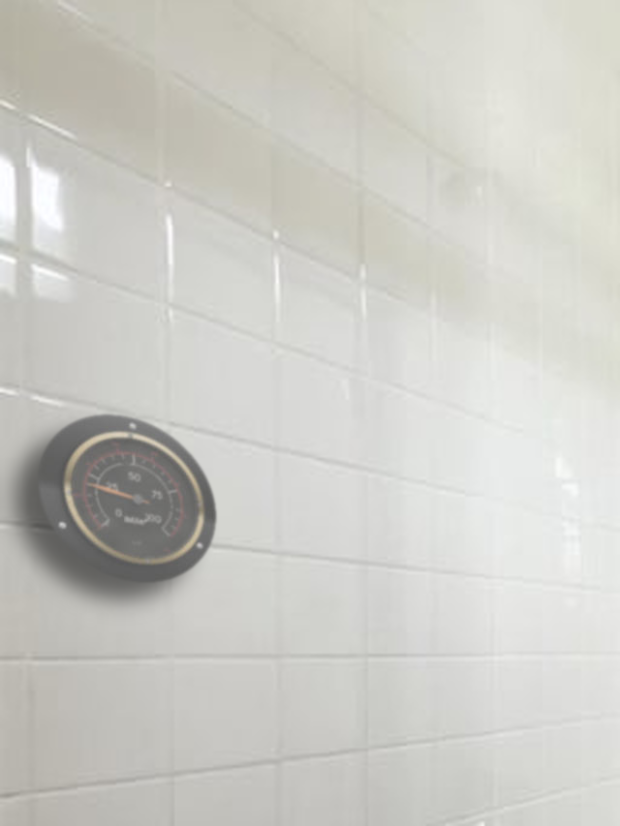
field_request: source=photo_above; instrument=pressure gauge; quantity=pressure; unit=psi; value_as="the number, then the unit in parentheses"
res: 20 (psi)
